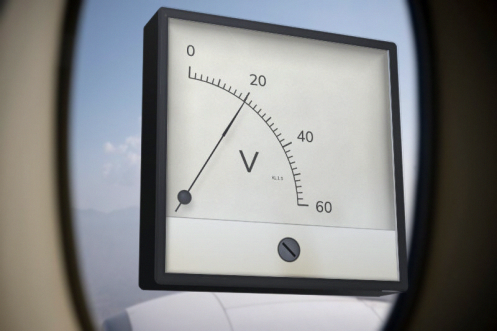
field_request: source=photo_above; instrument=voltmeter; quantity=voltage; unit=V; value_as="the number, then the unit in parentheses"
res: 20 (V)
